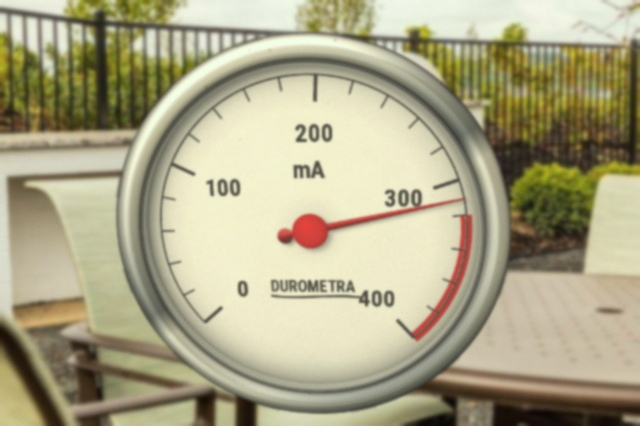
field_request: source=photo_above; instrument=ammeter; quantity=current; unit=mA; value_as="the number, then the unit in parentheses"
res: 310 (mA)
